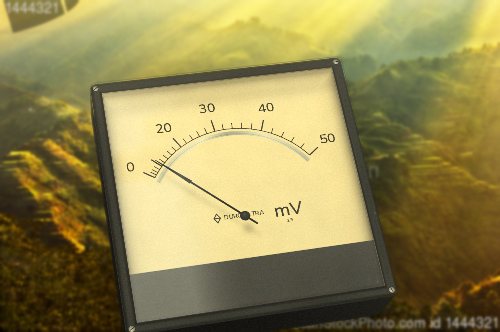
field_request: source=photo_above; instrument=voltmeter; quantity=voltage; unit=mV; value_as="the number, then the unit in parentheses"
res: 10 (mV)
